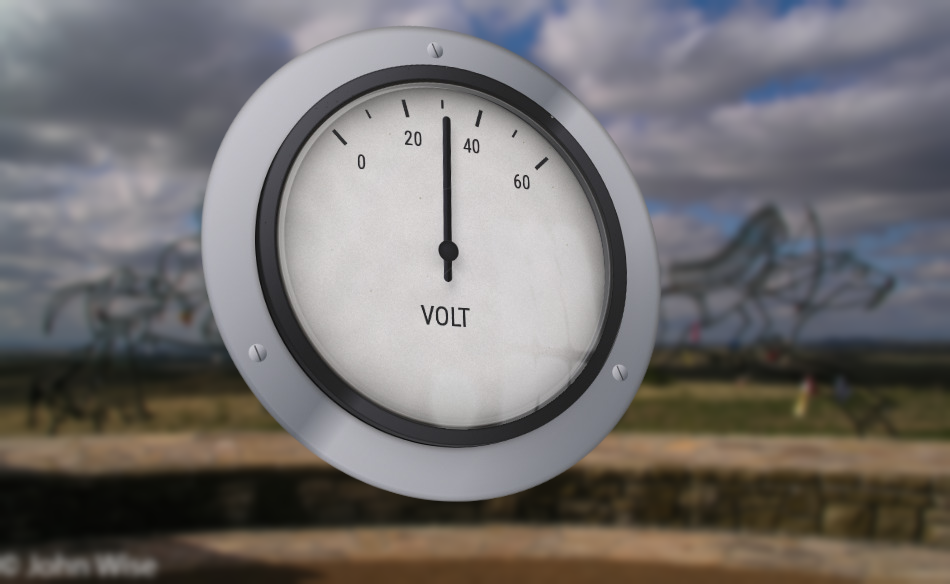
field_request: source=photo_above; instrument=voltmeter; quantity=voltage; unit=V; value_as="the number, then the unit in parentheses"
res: 30 (V)
